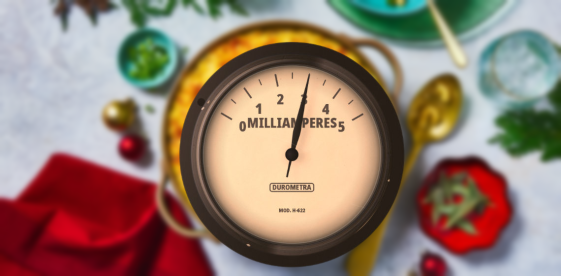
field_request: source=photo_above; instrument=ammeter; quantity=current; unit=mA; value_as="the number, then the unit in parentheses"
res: 3 (mA)
